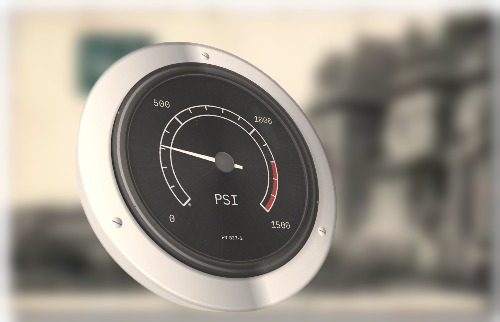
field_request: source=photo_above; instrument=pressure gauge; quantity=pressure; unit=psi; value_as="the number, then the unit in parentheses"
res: 300 (psi)
